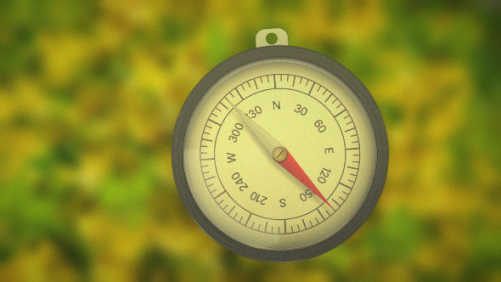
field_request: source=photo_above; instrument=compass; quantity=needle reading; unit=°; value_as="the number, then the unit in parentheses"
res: 140 (°)
